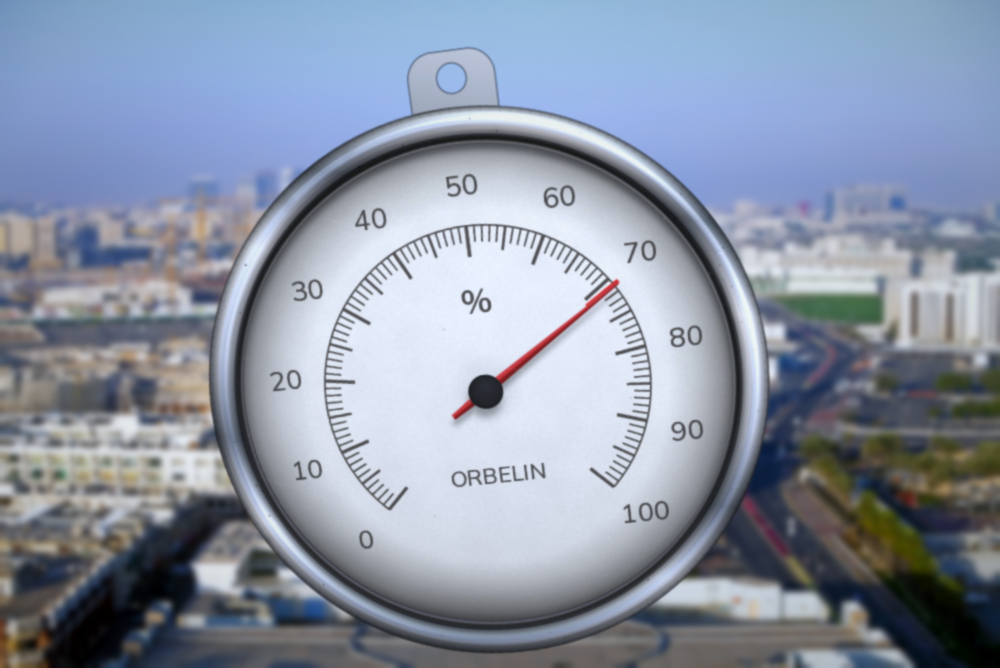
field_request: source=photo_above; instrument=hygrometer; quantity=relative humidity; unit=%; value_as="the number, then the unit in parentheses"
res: 71 (%)
